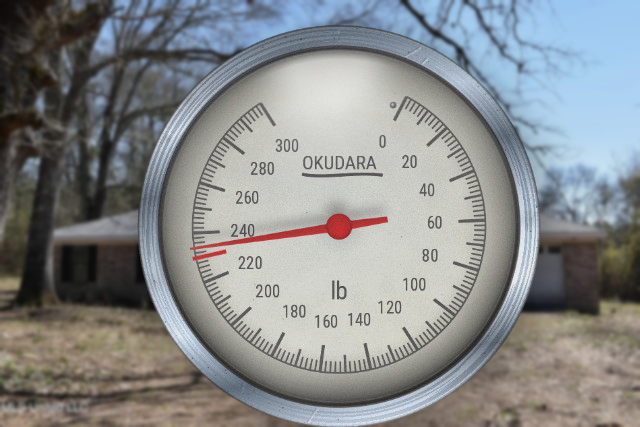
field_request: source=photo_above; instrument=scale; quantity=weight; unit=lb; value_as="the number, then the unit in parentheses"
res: 234 (lb)
